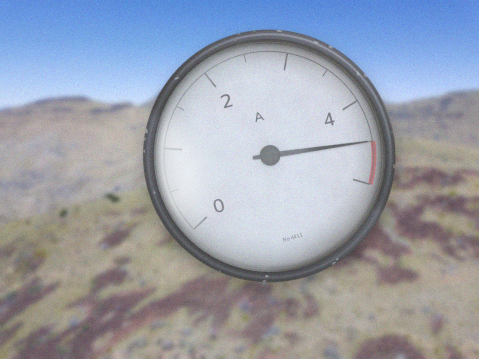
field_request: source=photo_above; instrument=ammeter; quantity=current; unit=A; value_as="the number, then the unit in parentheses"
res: 4.5 (A)
